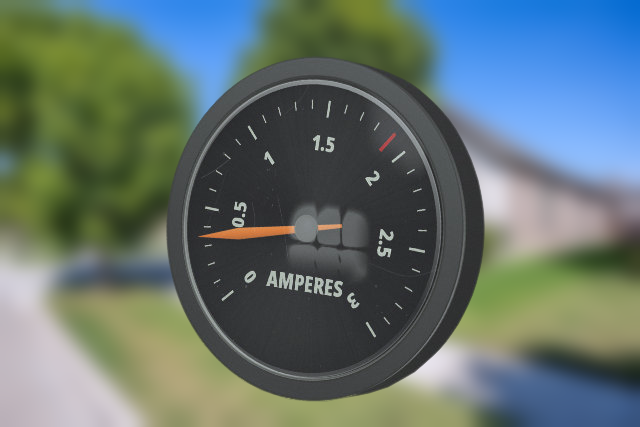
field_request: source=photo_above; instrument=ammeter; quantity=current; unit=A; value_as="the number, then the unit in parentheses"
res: 0.35 (A)
